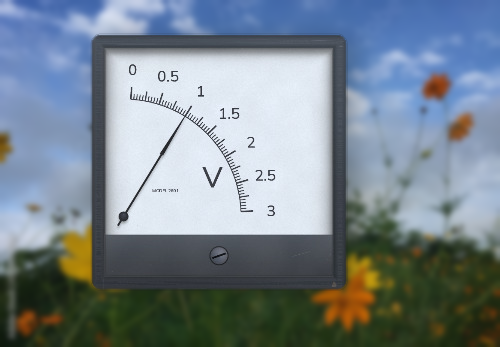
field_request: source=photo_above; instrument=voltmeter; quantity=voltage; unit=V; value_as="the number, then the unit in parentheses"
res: 1 (V)
